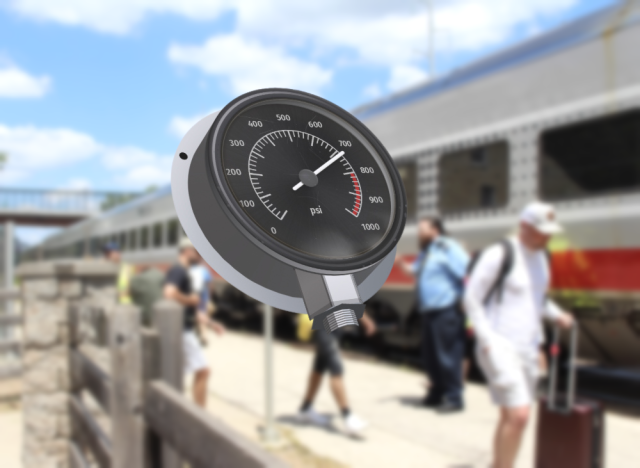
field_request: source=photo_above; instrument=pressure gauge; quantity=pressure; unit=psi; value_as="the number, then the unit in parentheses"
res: 720 (psi)
